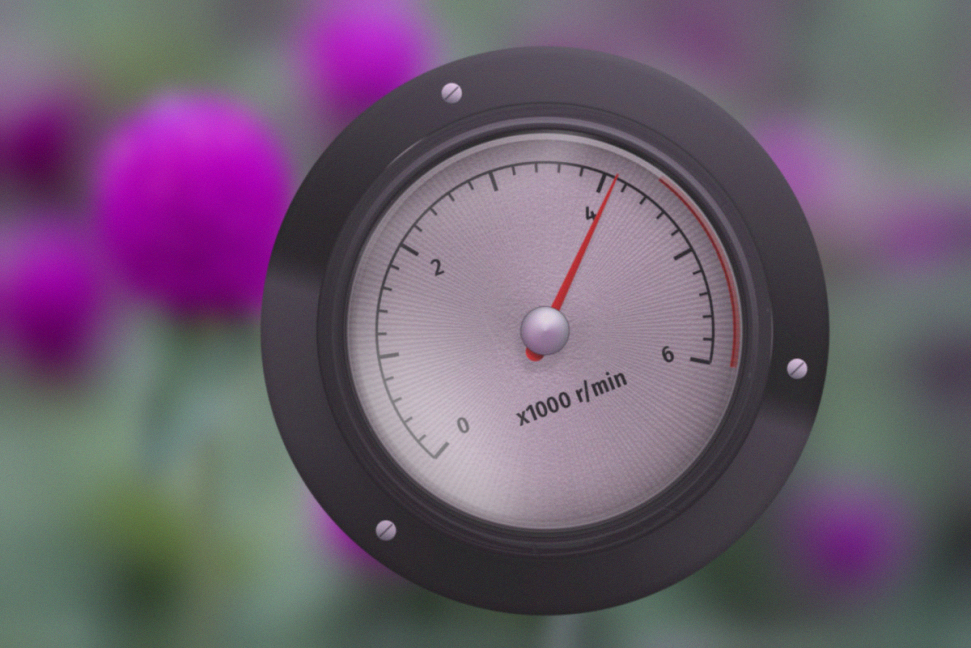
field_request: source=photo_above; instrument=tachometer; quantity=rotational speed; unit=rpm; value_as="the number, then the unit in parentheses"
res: 4100 (rpm)
